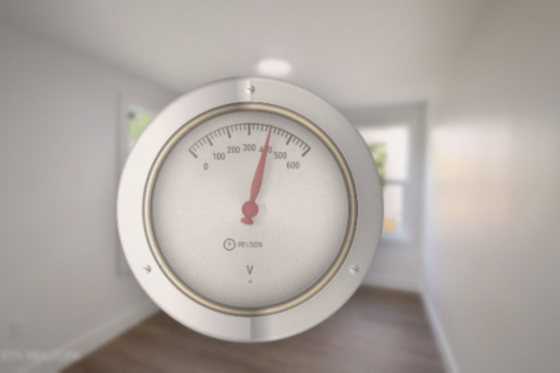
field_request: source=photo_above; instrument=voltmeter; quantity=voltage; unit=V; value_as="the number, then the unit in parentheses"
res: 400 (V)
